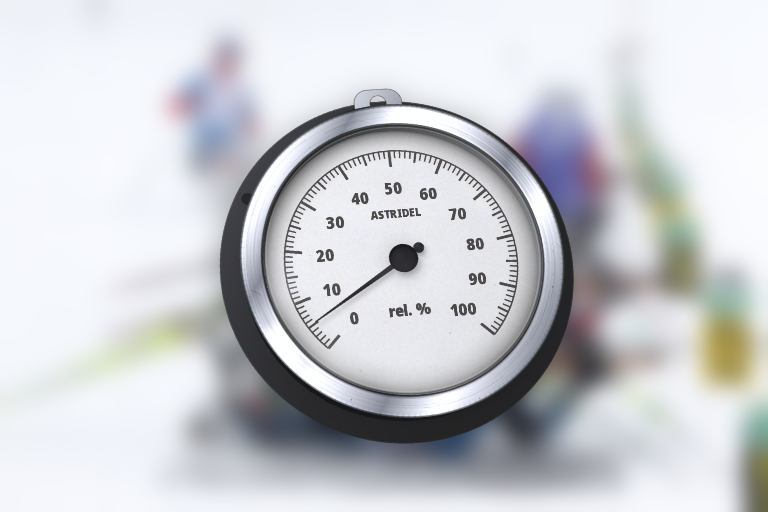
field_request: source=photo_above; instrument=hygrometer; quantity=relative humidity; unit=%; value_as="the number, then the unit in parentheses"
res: 5 (%)
